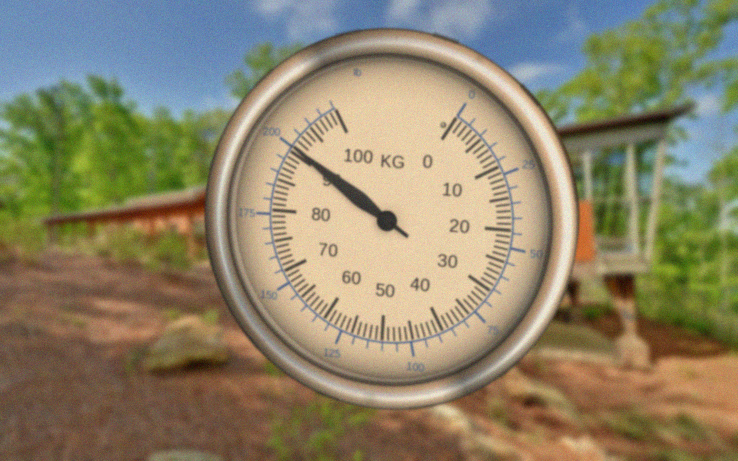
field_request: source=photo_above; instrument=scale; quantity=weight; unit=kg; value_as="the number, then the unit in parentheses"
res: 91 (kg)
